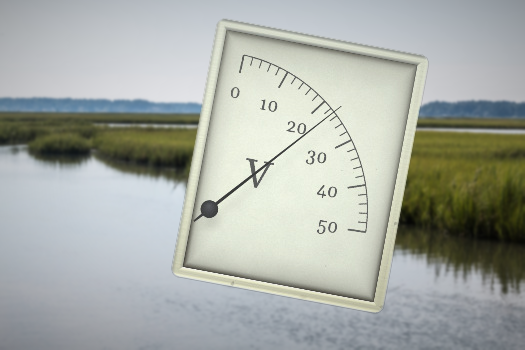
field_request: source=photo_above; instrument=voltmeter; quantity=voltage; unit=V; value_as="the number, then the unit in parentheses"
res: 23 (V)
